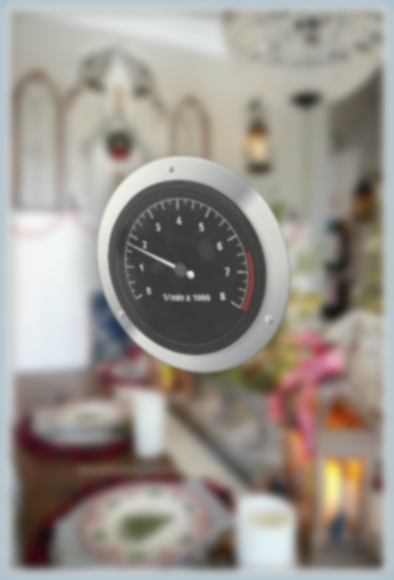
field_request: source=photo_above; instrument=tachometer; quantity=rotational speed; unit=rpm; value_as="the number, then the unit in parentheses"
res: 1750 (rpm)
